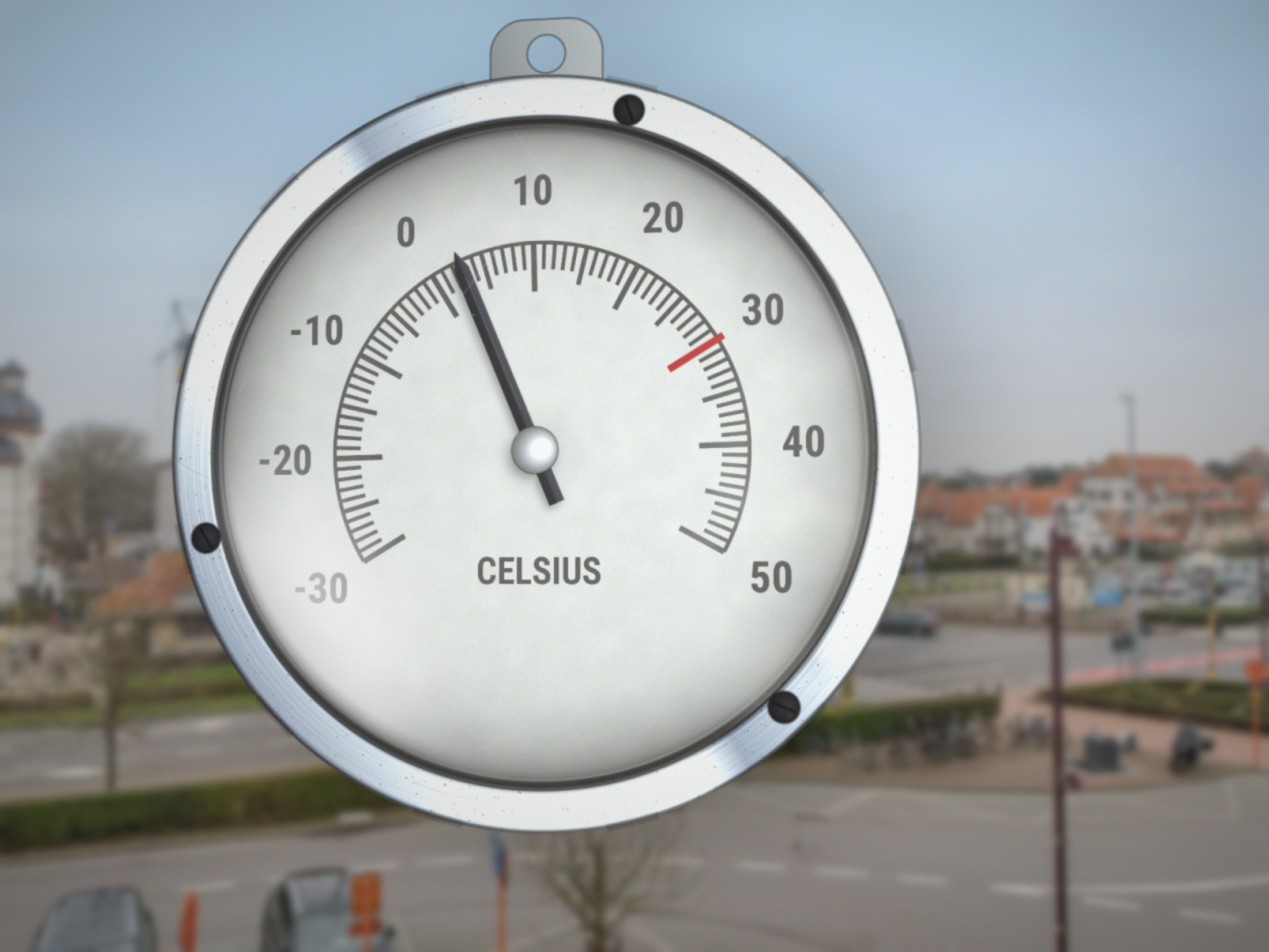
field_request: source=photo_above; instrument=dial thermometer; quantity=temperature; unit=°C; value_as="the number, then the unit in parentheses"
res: 3 (°C)
